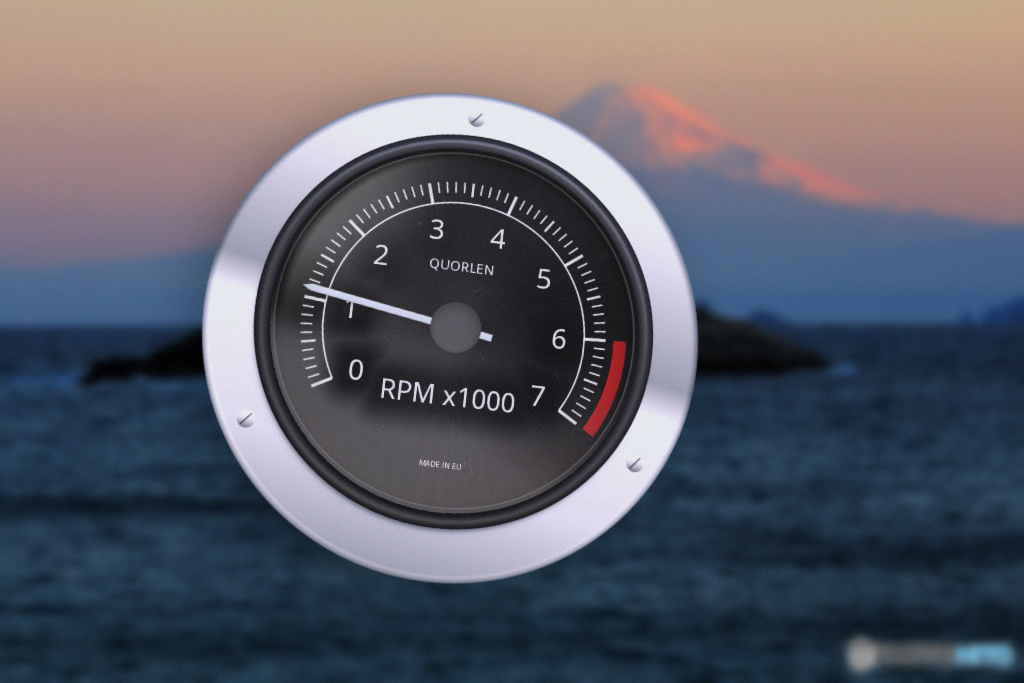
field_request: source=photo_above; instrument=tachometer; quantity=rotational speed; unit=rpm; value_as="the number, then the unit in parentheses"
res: 1100 (rpm)
